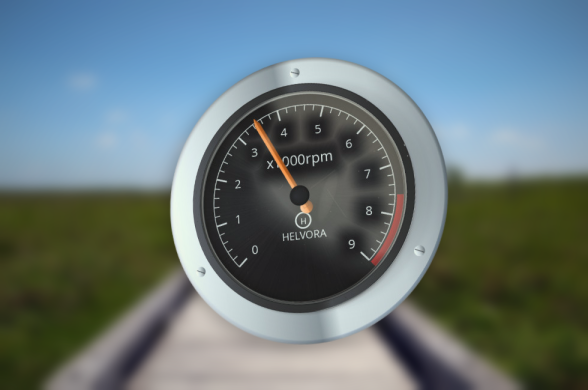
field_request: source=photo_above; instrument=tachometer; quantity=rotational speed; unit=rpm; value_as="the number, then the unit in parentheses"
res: 3500 (rpm)
